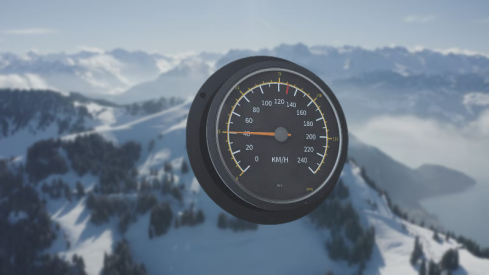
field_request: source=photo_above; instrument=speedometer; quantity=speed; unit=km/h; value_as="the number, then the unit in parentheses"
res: 40 (km/h)
